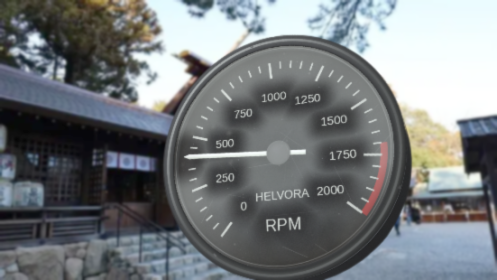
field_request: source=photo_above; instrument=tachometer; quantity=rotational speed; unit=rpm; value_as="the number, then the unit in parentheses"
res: 400 (rpm)
